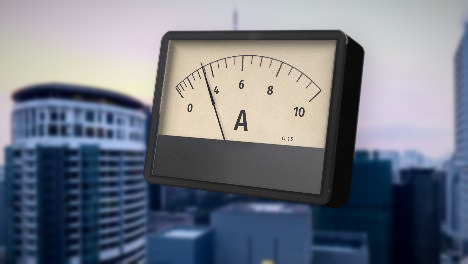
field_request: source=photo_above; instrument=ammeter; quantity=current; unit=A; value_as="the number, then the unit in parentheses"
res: 3.5 (A)
